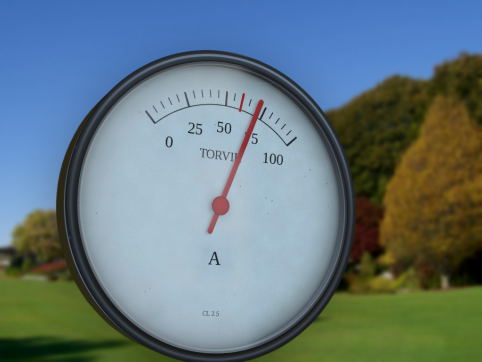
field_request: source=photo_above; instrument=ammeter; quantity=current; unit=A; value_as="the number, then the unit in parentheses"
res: 70 (A)
